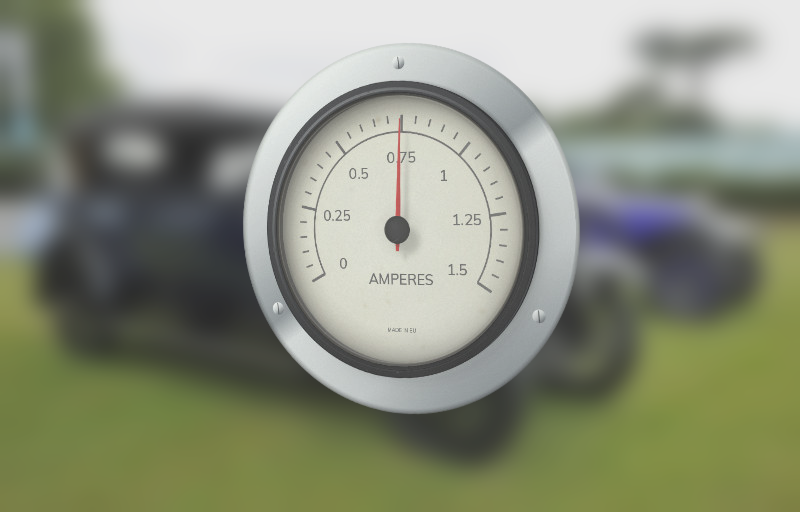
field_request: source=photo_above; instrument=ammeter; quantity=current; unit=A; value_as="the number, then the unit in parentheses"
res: 0.75 (A)
